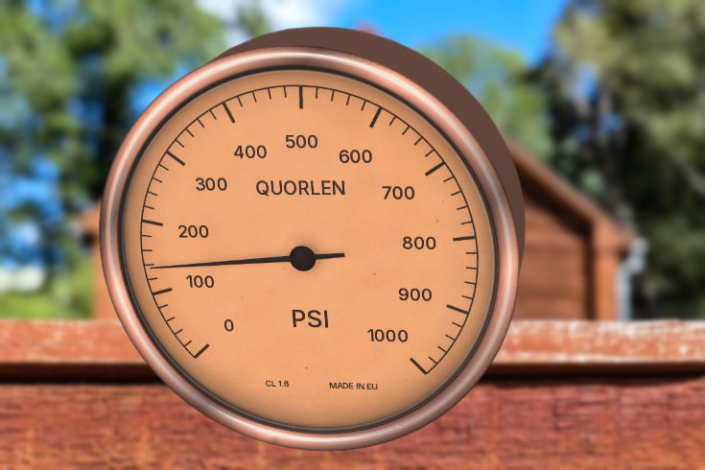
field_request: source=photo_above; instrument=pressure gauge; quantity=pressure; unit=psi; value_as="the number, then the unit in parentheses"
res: 140 (psi)
